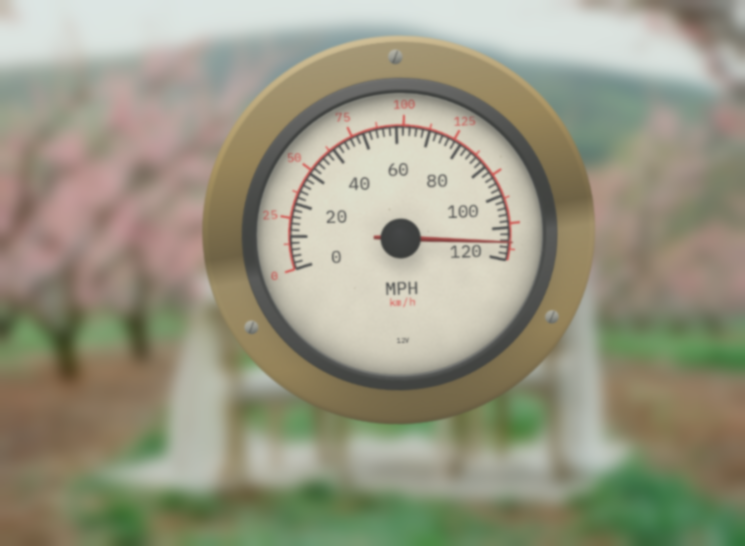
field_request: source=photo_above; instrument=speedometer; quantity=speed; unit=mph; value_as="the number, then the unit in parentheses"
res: 114 (mph)
